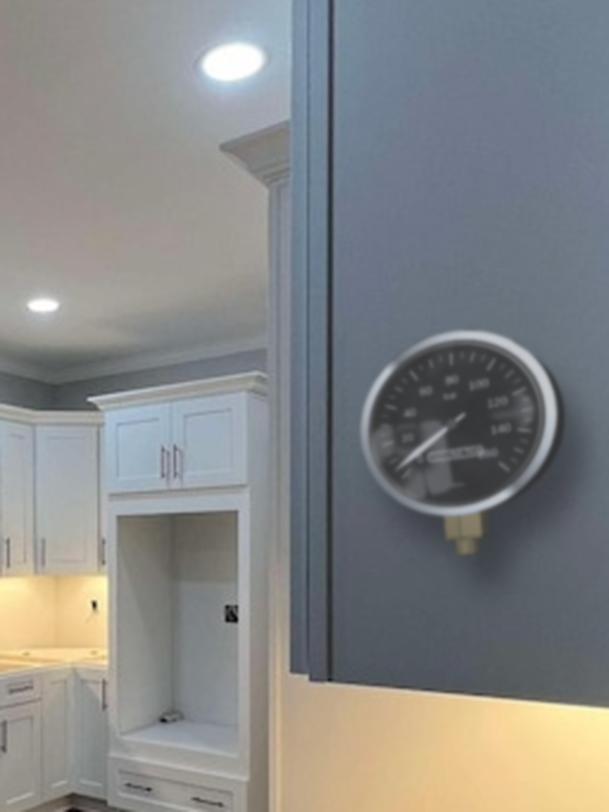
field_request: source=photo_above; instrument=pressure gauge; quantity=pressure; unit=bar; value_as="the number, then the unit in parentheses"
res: 5 (bar)
